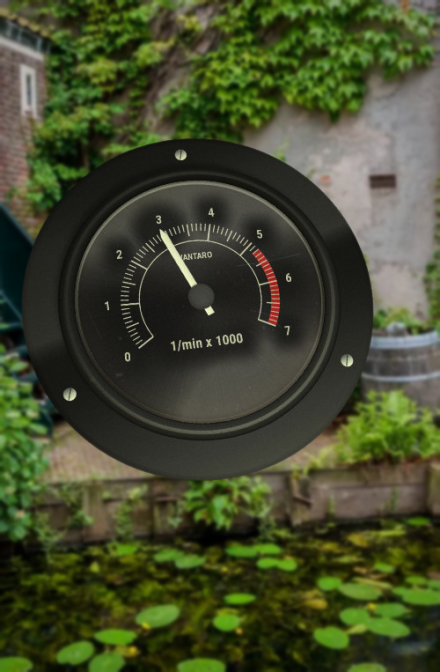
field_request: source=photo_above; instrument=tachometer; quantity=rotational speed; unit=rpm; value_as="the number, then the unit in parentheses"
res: 2900 (rpm)
